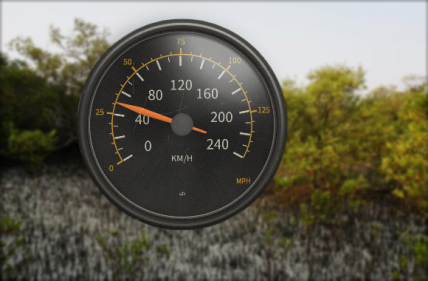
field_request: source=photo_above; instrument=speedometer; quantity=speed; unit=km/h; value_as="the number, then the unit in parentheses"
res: 50 (km/h)
